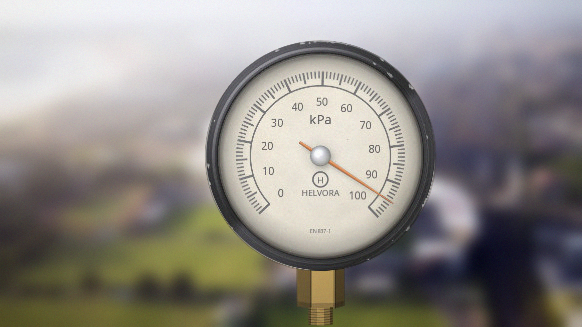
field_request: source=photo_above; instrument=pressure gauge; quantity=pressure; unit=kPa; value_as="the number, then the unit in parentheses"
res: 95 (kPa)
